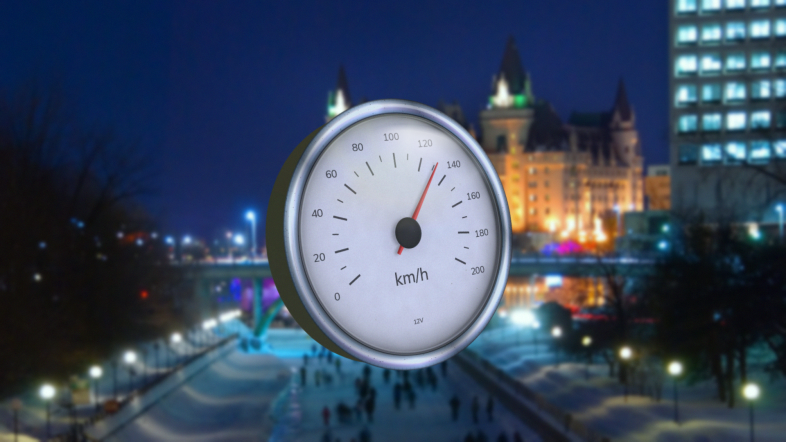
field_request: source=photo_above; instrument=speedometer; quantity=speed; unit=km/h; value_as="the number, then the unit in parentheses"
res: 130 (km/h)
